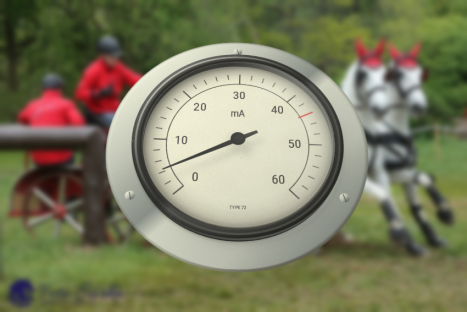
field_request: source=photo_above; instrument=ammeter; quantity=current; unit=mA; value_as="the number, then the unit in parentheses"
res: 4 (mA)
